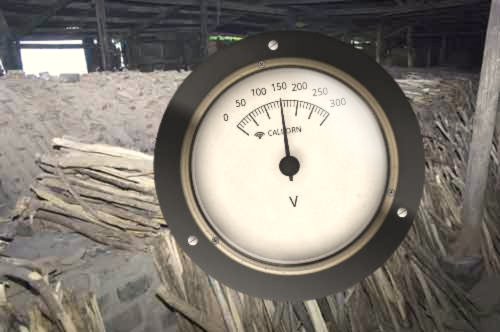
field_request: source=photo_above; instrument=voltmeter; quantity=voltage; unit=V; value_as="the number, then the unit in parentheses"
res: 150 (V)
